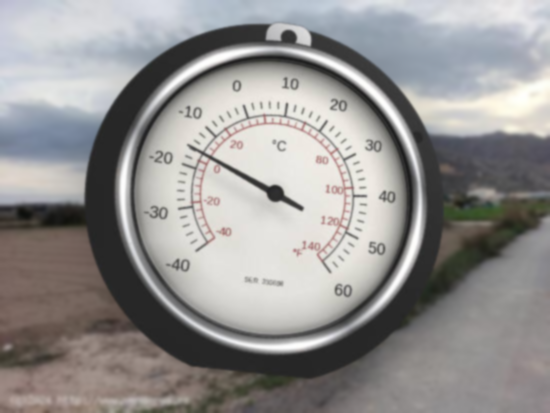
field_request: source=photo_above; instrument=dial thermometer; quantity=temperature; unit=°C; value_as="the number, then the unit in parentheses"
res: -16 (°C)
